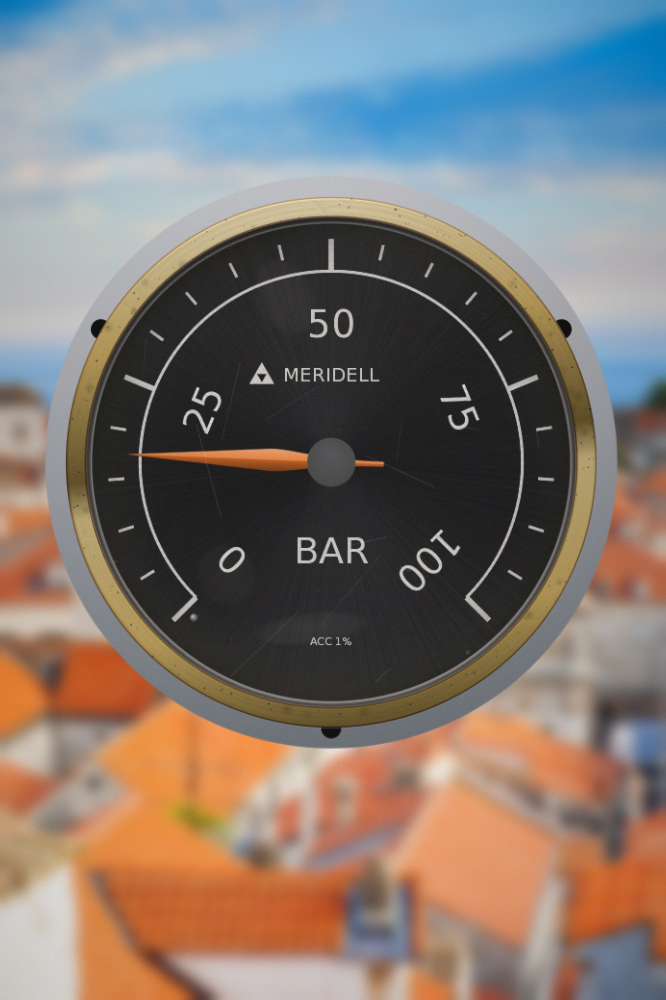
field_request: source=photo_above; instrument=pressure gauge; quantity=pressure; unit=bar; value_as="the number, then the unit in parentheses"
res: 17.5 (bar)
